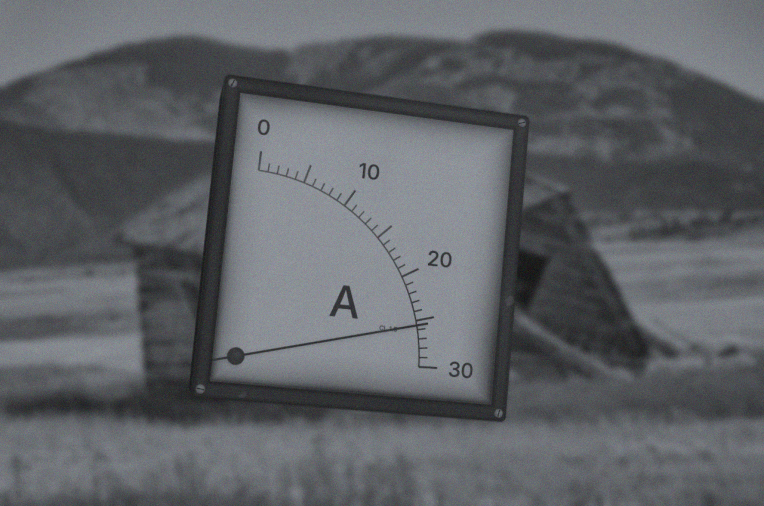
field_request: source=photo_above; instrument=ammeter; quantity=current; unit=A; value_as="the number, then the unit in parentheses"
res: 25.5 (A)
